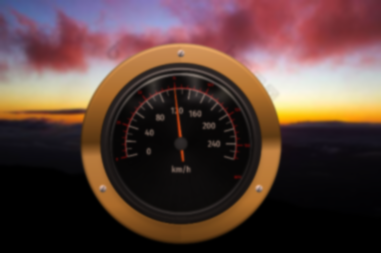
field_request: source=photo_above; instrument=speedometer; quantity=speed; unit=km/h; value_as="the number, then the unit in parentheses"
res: 120 (km/h)
